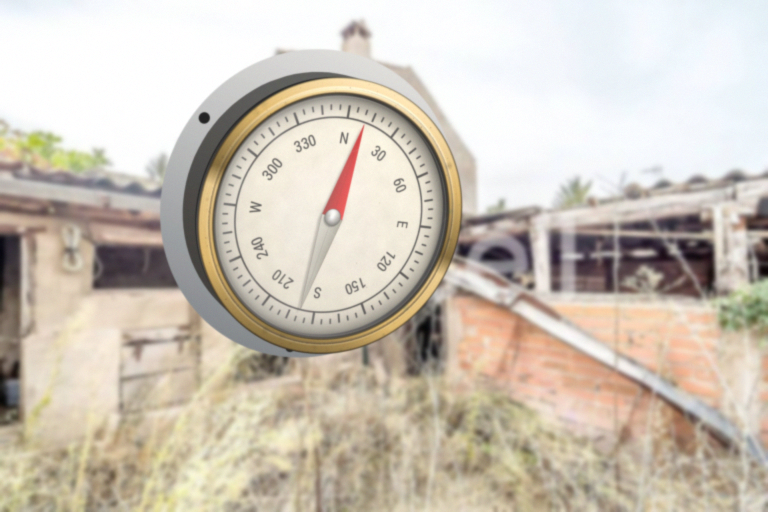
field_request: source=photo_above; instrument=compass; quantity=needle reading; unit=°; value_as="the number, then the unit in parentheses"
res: 10 (°)
